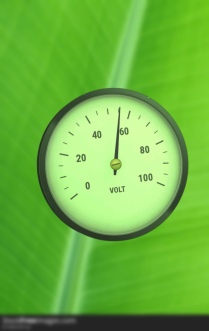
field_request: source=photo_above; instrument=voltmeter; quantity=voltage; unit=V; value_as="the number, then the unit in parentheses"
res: 55 (V)
